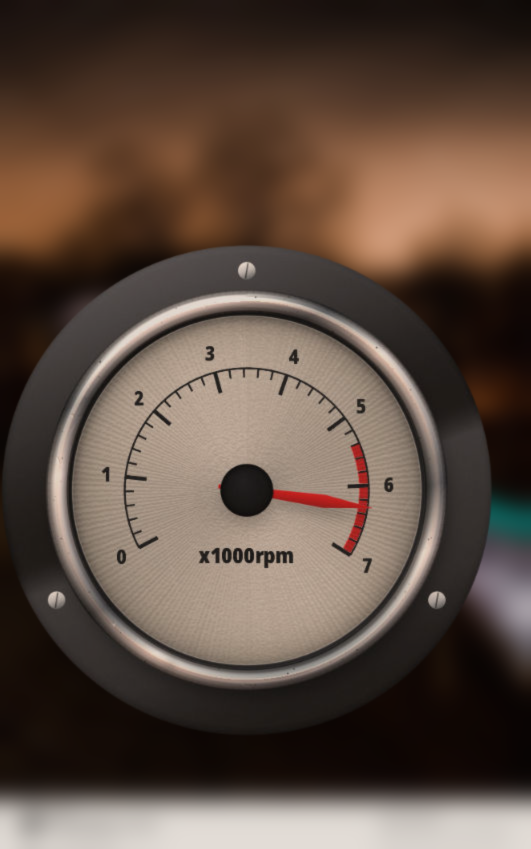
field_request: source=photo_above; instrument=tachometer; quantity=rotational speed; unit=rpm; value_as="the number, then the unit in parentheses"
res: 6300 (rpm)
